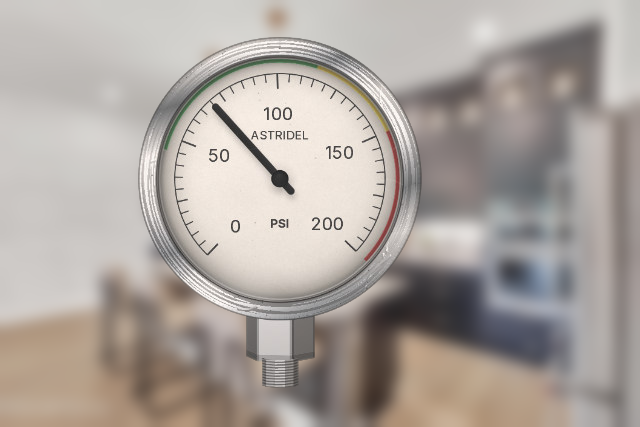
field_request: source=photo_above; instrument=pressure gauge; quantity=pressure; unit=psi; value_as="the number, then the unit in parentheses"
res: 70 (psi)
